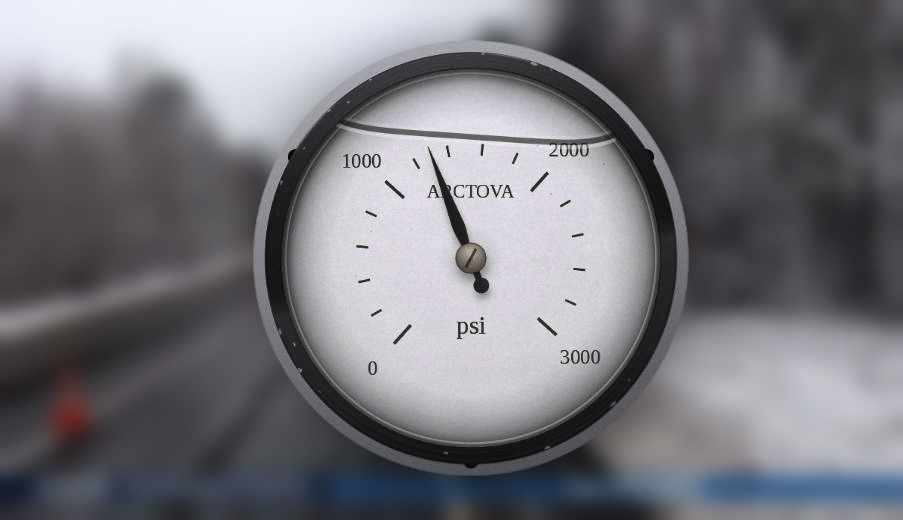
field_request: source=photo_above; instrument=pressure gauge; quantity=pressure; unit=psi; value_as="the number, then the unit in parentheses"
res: 1300 (psi)
